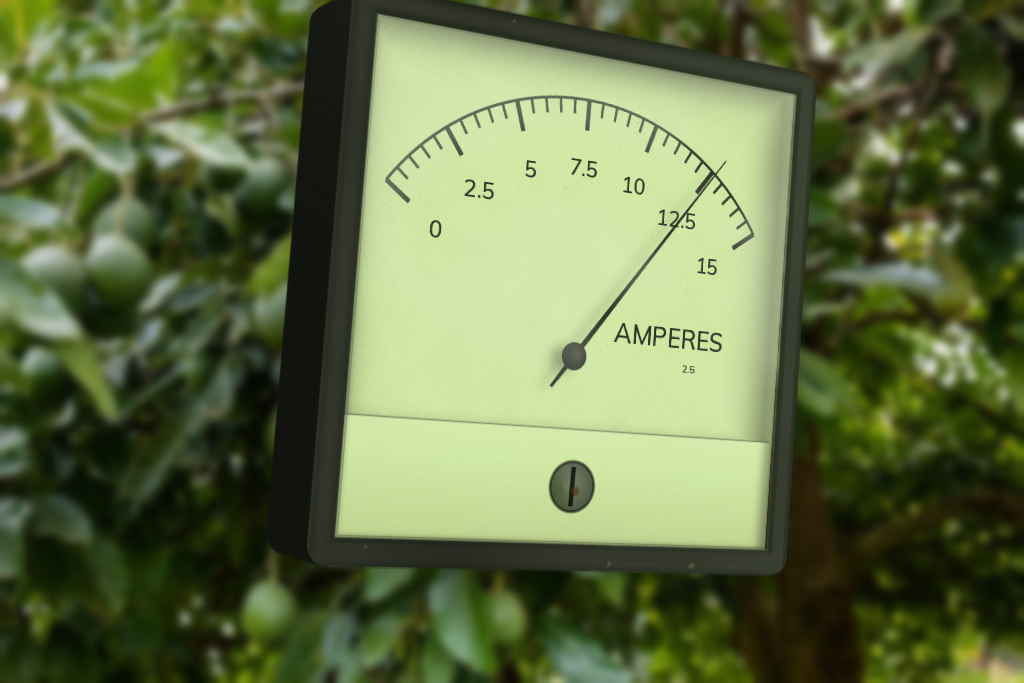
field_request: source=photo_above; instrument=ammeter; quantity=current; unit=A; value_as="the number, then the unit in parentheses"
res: 12.5 (A)
